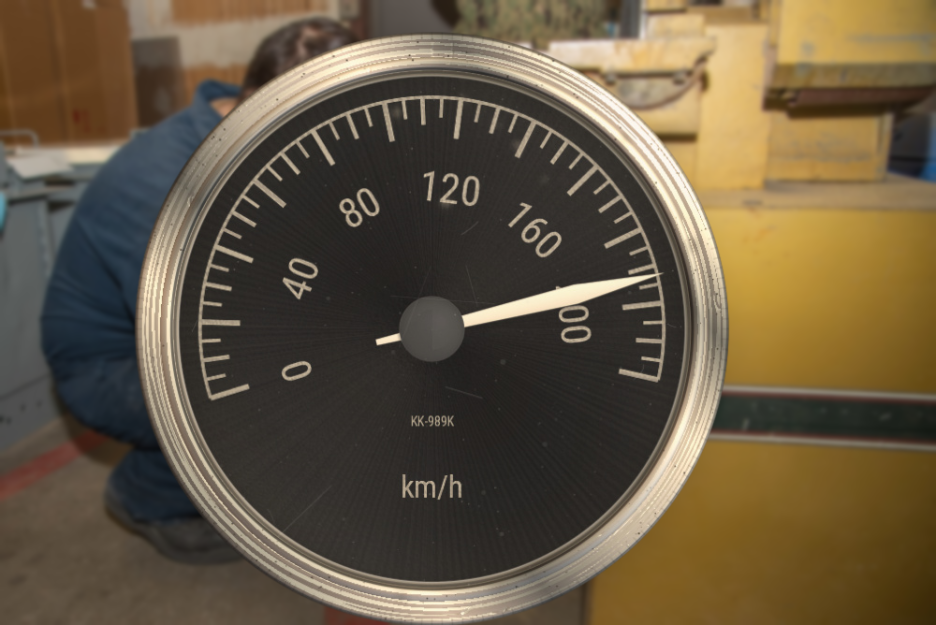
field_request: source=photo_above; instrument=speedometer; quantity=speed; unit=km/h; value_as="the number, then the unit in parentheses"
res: 192.5 (km/h)
